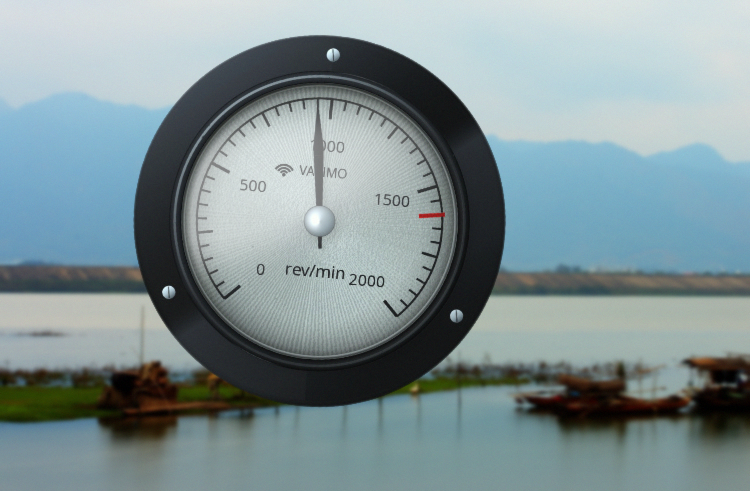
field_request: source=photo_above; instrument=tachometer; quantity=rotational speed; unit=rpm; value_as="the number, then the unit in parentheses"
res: 950 (rpm)
